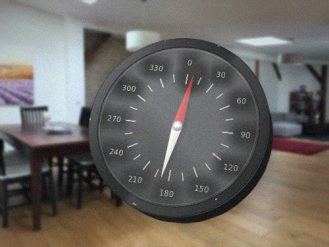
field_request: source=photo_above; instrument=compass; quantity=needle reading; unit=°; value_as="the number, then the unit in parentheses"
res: 7.5 (°)
